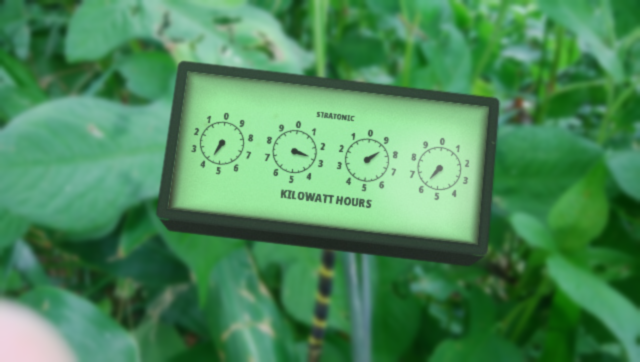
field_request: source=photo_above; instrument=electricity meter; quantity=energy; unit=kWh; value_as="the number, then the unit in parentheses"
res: 4286 (kWh)
